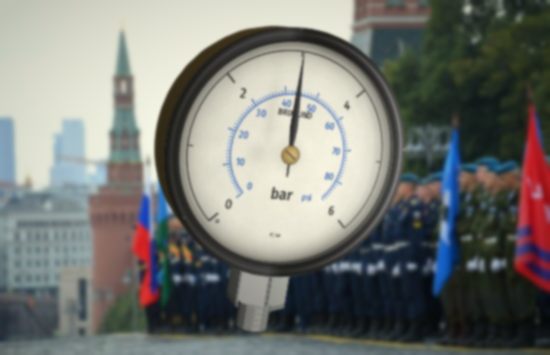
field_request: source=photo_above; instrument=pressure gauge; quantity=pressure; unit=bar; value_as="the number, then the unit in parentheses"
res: 3 (bar)
